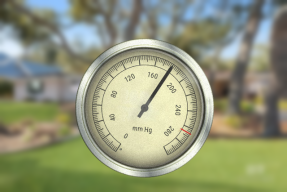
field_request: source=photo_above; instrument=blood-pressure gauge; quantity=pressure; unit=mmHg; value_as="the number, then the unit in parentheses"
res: 180 (mmHg)
